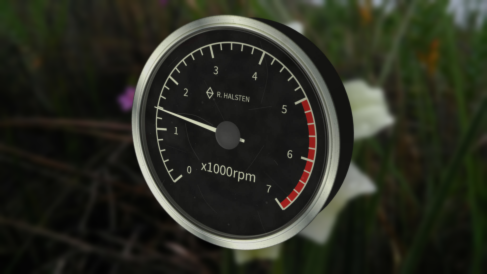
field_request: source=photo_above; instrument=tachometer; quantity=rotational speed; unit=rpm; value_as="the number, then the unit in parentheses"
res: 1400 (rpm)
